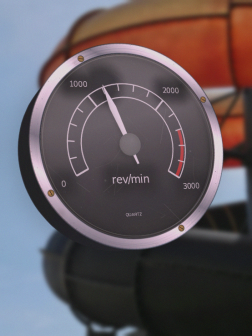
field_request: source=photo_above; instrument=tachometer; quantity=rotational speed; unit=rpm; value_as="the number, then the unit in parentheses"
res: 1200 (rpm)
